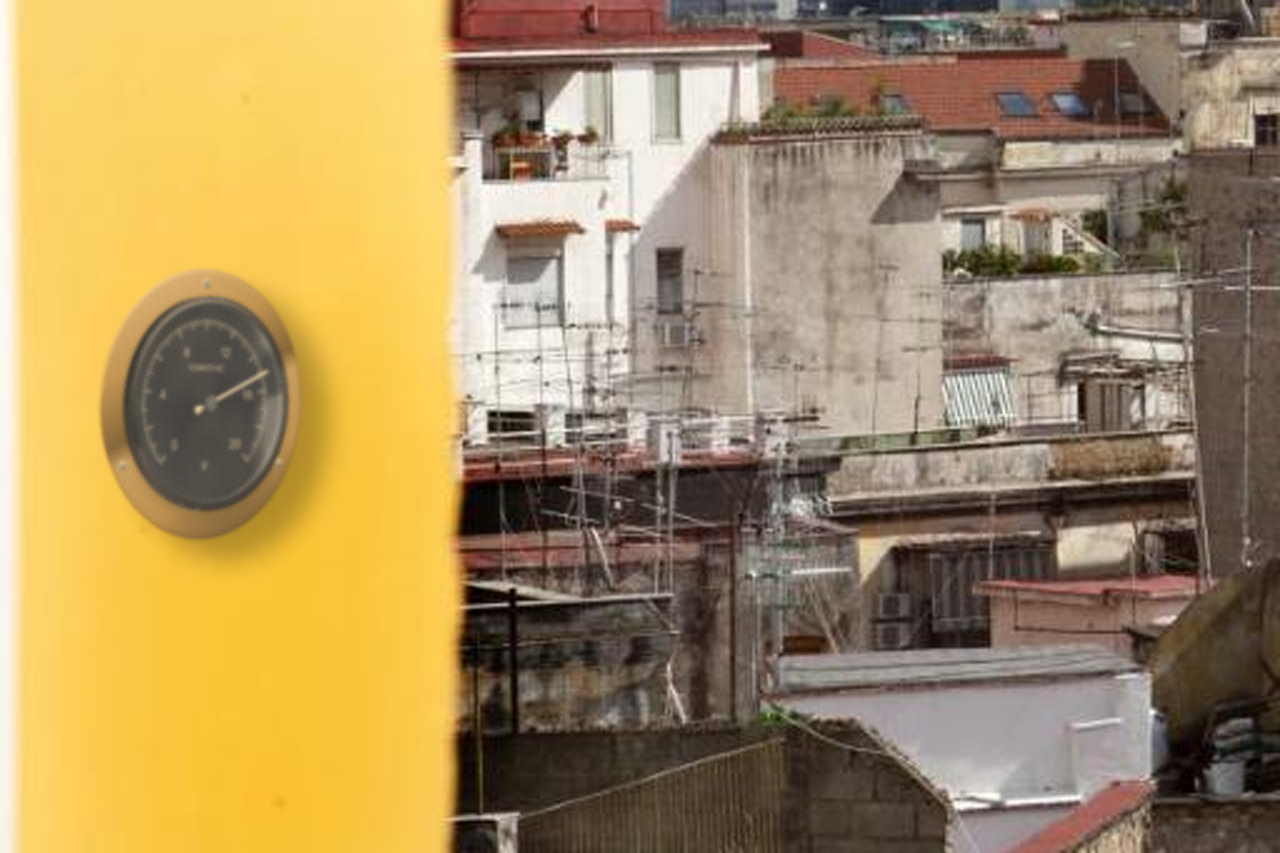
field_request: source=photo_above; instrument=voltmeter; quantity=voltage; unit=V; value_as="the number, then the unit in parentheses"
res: 15 (V)
